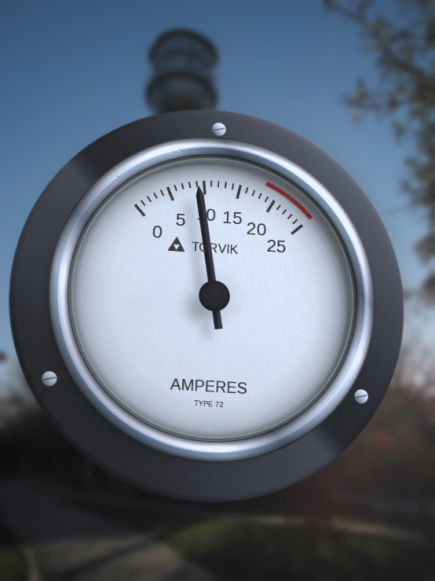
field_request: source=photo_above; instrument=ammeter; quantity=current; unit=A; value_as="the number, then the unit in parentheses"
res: 9 (A)
